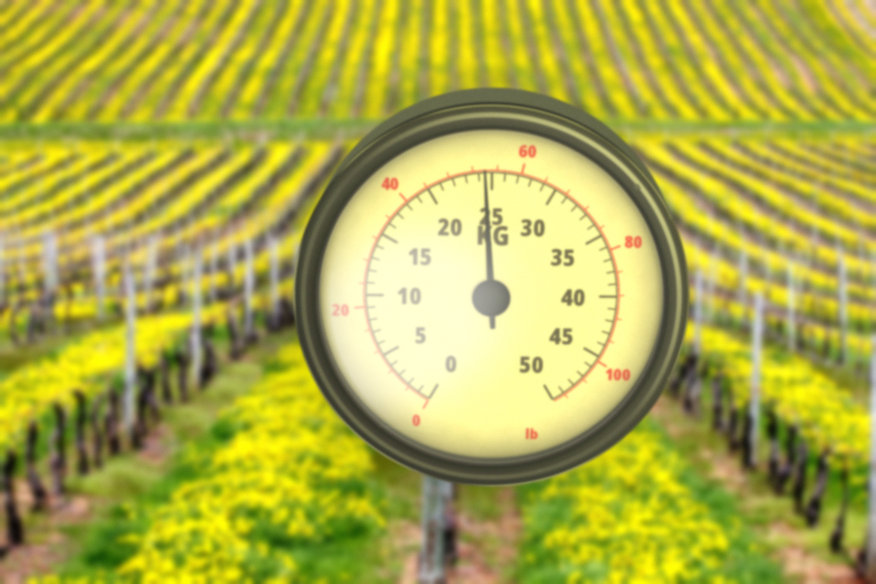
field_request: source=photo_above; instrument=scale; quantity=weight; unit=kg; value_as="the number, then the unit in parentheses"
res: 24.5 (kg)
